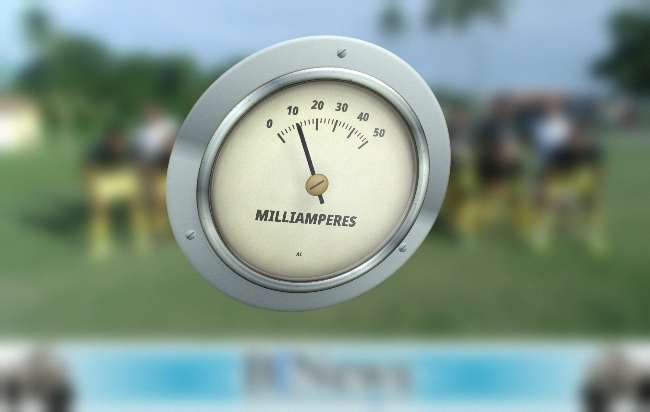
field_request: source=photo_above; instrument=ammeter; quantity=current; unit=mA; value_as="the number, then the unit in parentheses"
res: 10 (mA)
